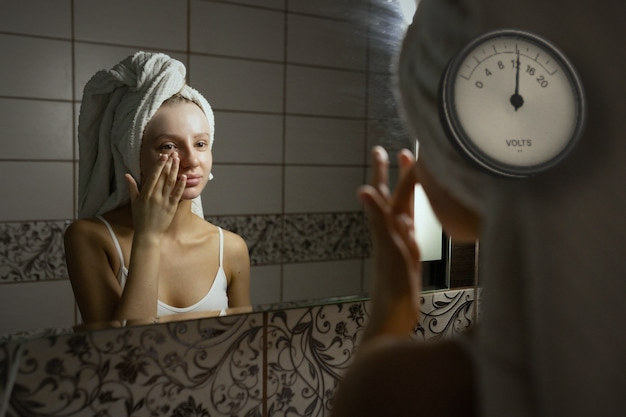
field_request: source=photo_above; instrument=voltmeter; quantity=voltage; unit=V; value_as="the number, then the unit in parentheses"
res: 12 (V)
